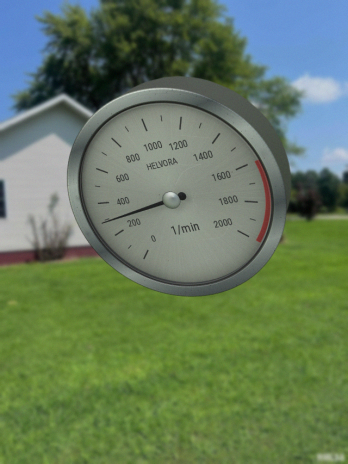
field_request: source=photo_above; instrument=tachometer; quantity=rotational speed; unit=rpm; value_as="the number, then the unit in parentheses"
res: 300 (rpm)
